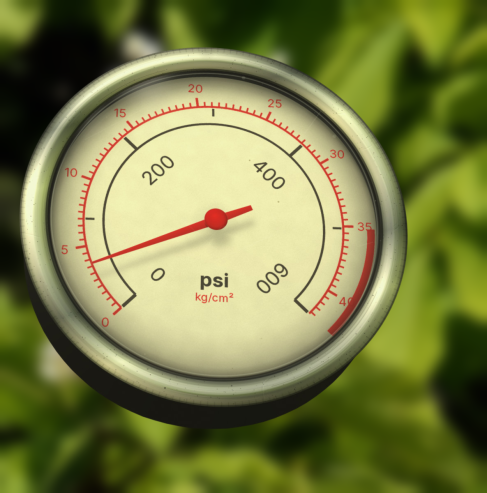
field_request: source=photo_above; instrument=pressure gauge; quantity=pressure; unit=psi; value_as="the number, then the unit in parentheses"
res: 50 (psi)
